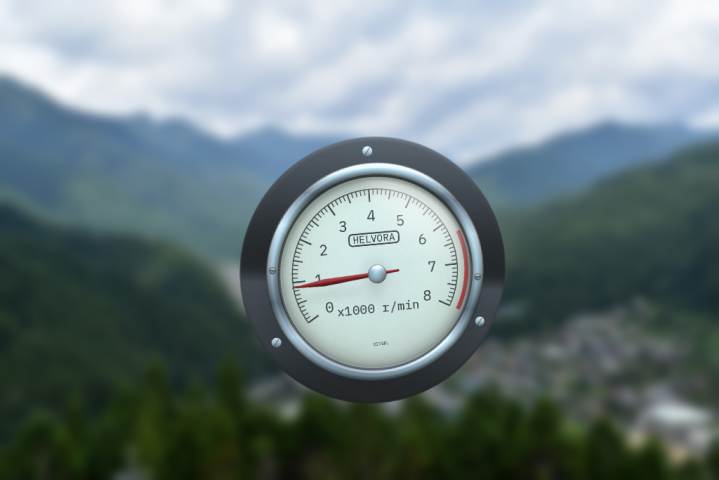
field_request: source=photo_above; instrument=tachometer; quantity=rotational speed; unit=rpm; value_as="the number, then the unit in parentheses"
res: 900 (rpm)
